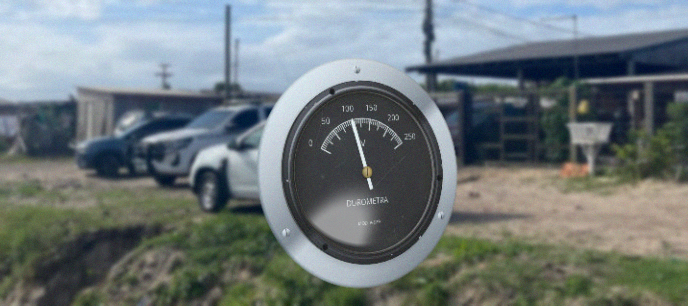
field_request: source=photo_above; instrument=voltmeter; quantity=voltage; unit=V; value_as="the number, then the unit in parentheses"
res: 100 (V)
